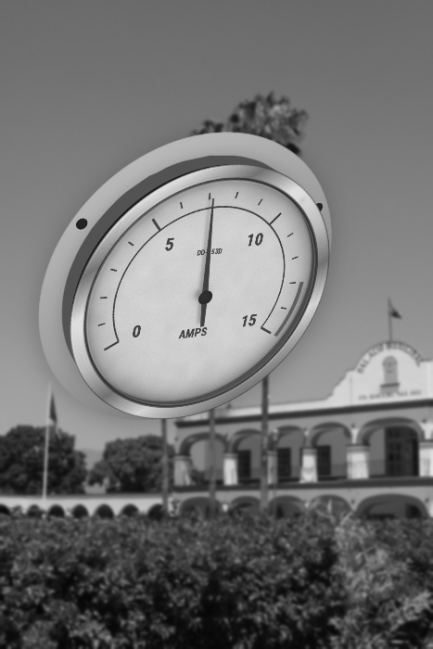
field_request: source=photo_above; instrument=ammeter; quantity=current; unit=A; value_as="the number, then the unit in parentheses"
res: 7 (A)
